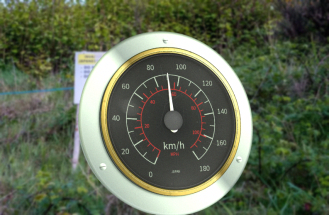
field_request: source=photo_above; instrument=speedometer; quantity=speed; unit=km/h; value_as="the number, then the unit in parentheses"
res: 90 (km/h)
